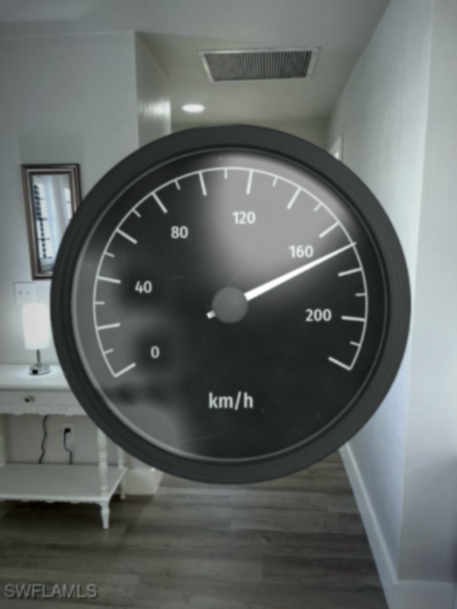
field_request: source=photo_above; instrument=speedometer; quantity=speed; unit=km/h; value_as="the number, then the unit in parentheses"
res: 170 (km/h)
